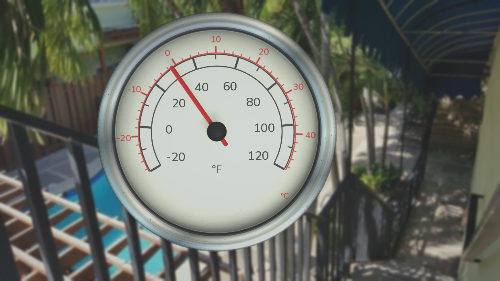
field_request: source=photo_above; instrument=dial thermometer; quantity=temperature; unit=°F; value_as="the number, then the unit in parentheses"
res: 30 (°F)
